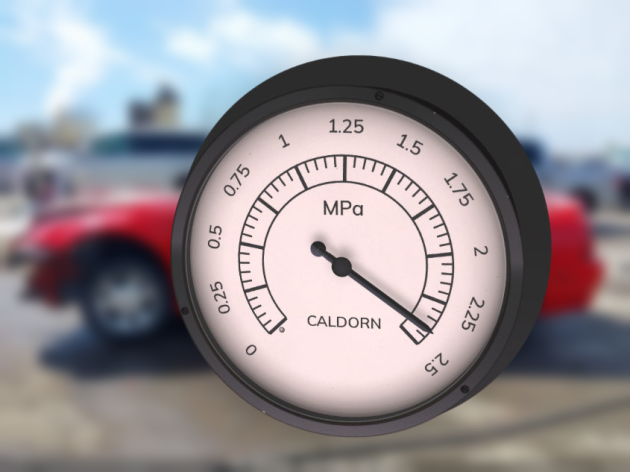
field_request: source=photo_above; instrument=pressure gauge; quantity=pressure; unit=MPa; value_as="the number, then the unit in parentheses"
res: 2.4 (MPa)
